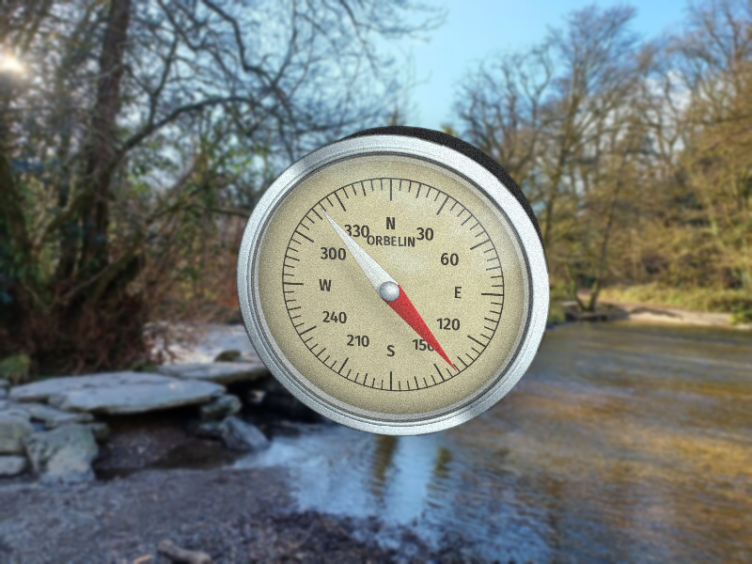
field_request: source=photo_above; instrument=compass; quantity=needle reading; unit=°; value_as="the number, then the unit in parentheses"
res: 140 (°)
